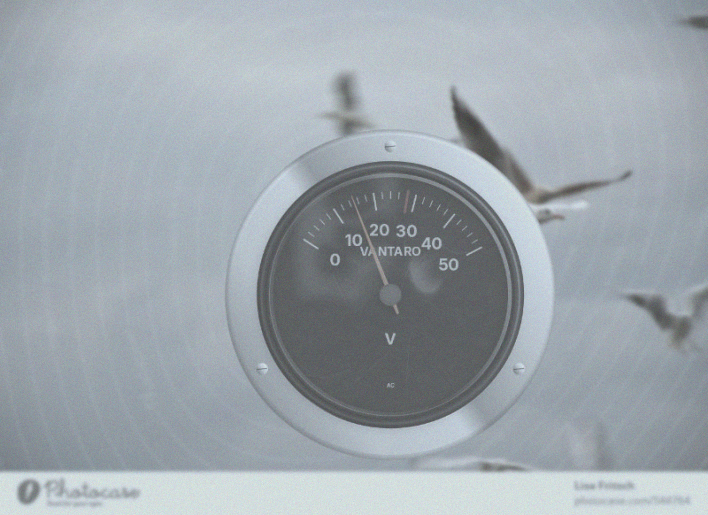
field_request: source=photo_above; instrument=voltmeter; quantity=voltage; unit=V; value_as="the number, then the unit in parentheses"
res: 15 (V)
